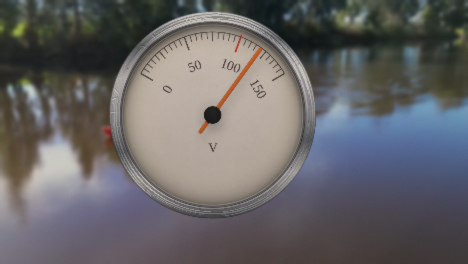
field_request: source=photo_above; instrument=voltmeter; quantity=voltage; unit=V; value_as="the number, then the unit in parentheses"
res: 120 (V)
